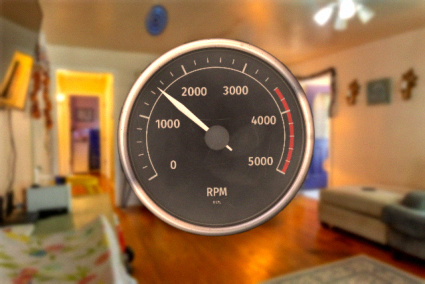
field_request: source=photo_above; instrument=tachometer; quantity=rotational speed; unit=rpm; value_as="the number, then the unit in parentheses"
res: 1500 (rpm)
